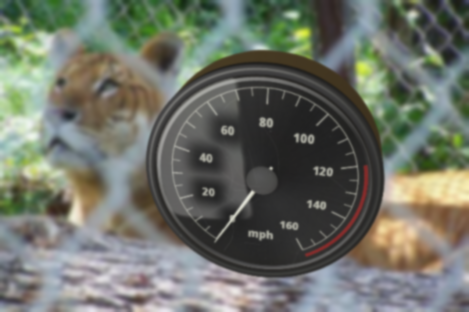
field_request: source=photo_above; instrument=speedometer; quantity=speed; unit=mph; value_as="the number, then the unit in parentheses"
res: 0 (mph)
